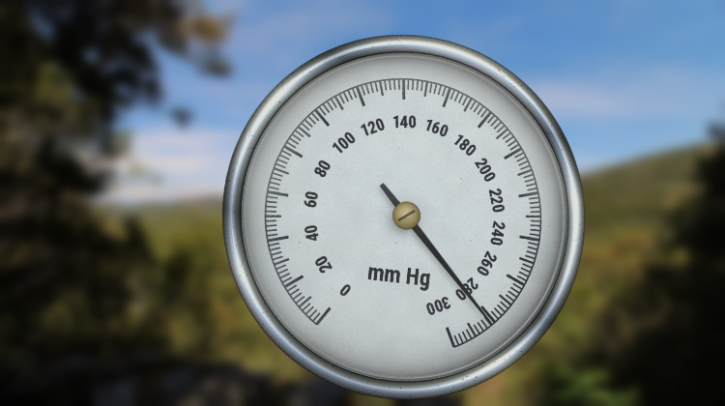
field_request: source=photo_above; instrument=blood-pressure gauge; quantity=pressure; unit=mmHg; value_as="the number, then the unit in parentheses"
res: 282 (mmHg)
